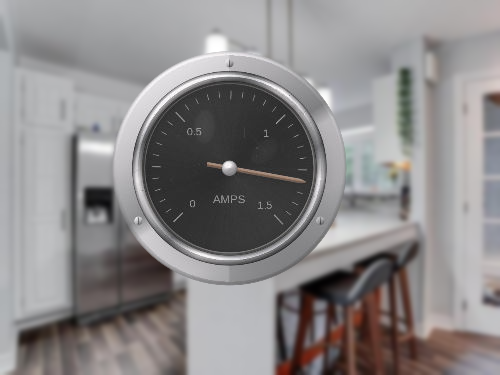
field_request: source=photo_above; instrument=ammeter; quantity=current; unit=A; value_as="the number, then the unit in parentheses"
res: 1.3 (A)
